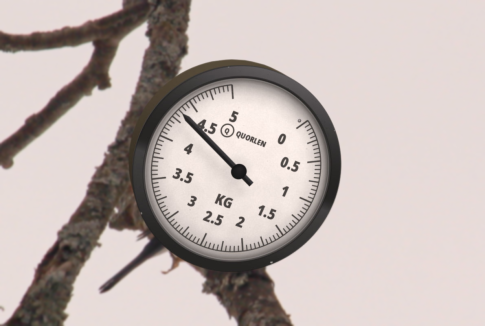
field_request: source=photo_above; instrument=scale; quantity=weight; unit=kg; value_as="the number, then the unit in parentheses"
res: 4.35 (kg)
